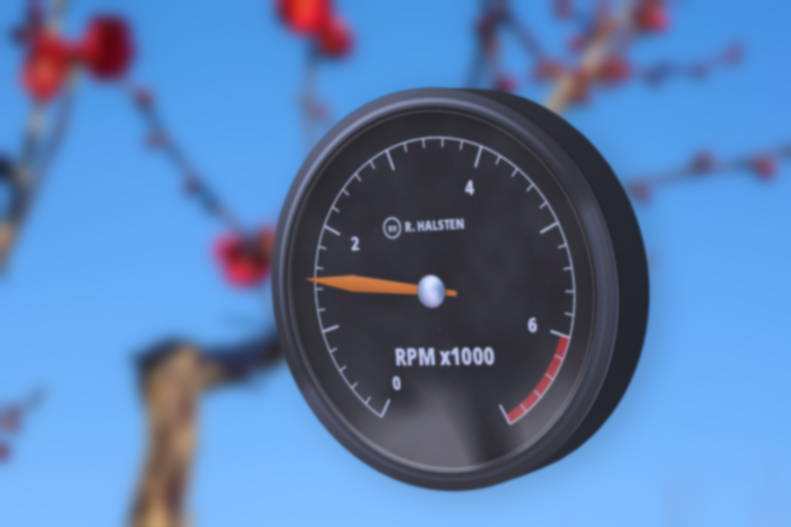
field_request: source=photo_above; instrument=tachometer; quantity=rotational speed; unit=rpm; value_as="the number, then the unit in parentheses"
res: 1500 (rpm)
